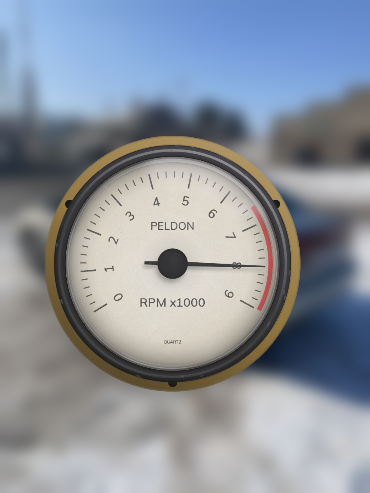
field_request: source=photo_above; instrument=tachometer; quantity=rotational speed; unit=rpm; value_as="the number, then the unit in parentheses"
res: 8000 (rpm)
